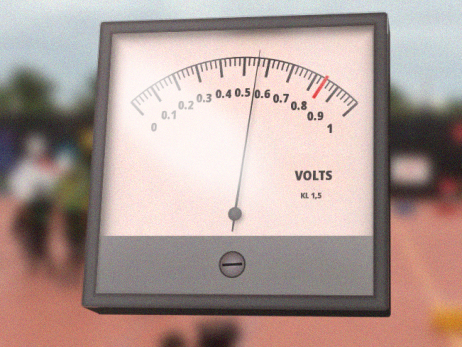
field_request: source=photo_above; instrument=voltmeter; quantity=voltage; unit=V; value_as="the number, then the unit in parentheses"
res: 0.56 (V)
